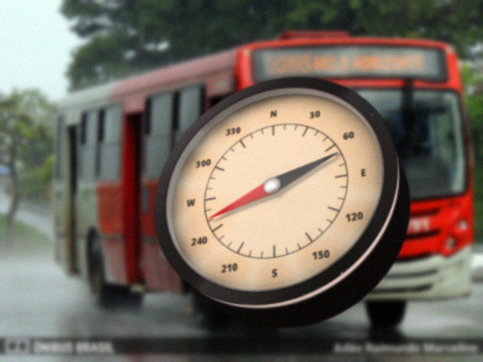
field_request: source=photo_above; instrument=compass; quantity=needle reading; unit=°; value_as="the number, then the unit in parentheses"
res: 250 (°)
